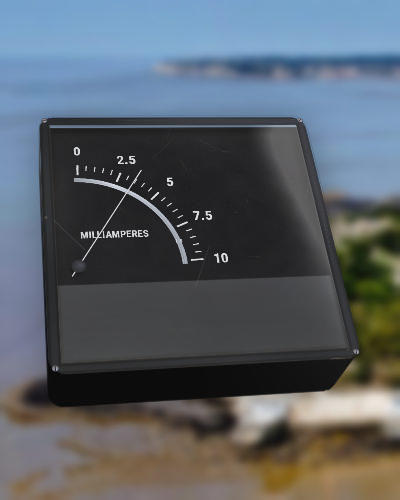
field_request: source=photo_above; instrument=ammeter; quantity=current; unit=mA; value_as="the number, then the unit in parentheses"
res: 3.5 (mA)
